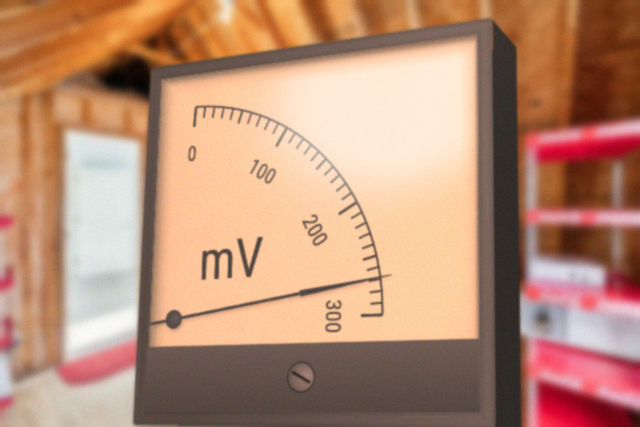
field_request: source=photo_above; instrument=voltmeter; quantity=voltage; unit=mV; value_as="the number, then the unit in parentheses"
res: 270 (mV)
